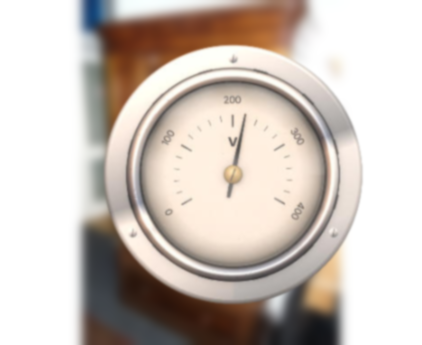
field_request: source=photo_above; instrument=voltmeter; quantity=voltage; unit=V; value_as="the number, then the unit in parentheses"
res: 220 (V)
